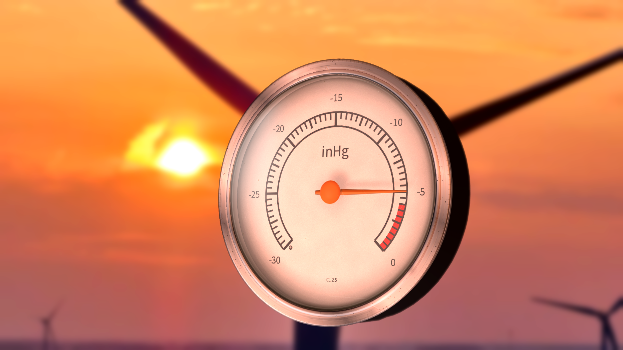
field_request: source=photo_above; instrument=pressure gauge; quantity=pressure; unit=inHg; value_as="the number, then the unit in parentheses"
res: -5 (inHg)
